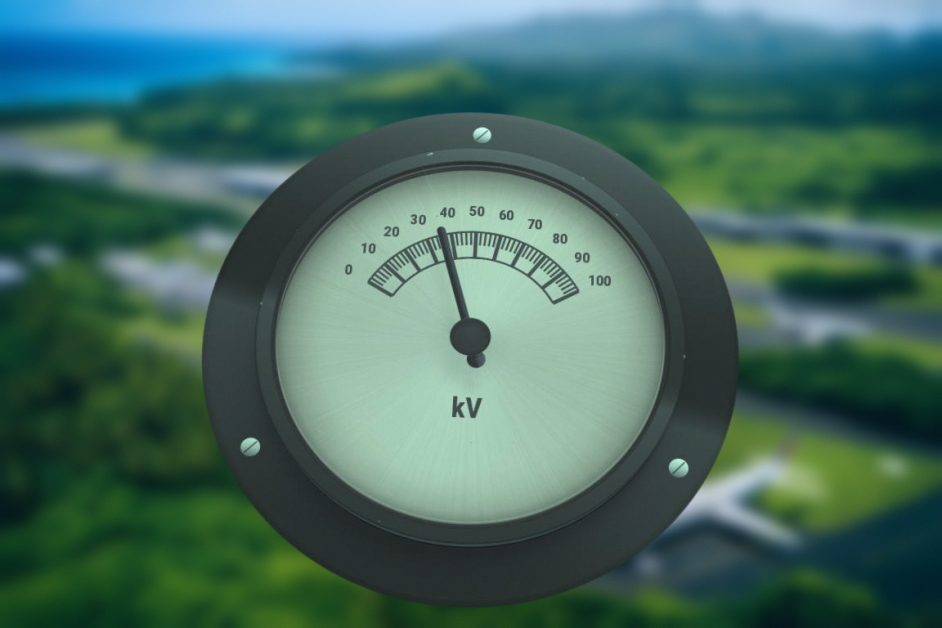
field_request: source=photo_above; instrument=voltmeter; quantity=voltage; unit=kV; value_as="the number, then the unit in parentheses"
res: 36 (kV)
